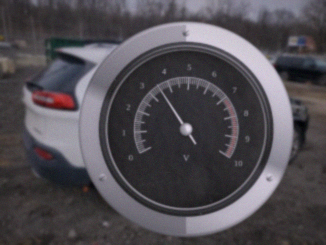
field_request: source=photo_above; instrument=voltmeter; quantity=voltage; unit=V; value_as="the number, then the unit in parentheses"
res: 3.5 (V)
